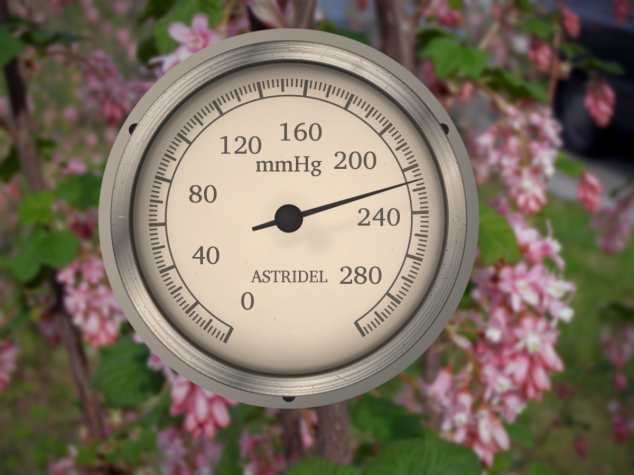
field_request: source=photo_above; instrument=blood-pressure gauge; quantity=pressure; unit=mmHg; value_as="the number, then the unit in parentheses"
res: 226 (mmHg)
